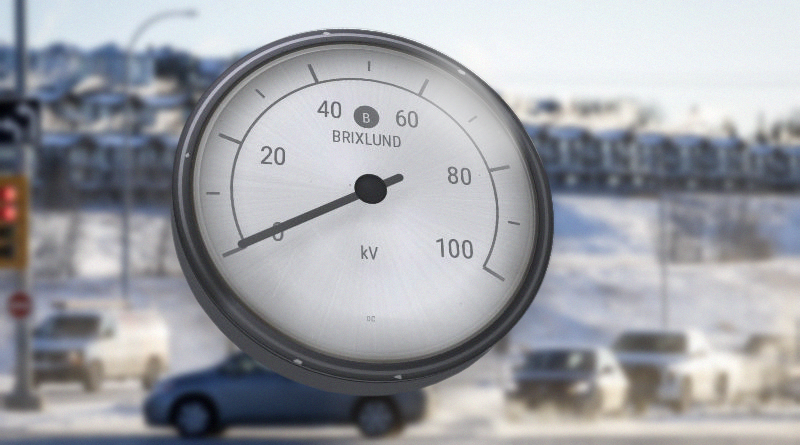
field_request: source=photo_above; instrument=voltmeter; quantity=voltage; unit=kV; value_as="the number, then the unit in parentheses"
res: 0 (kV)
